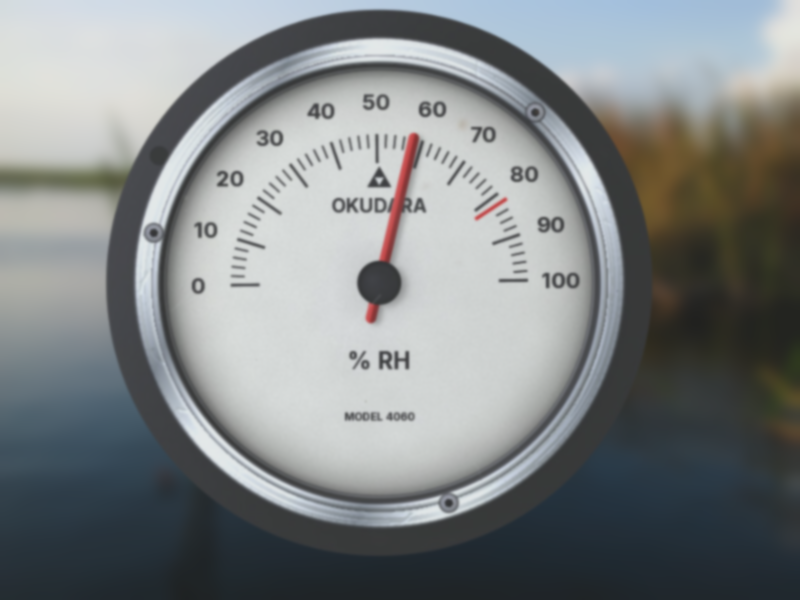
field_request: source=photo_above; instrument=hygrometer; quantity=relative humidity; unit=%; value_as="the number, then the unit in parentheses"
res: 58 (%)
